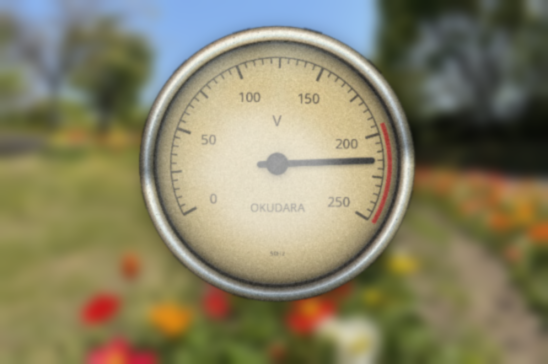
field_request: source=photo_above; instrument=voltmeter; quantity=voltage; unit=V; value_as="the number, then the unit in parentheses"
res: 215 (V)
